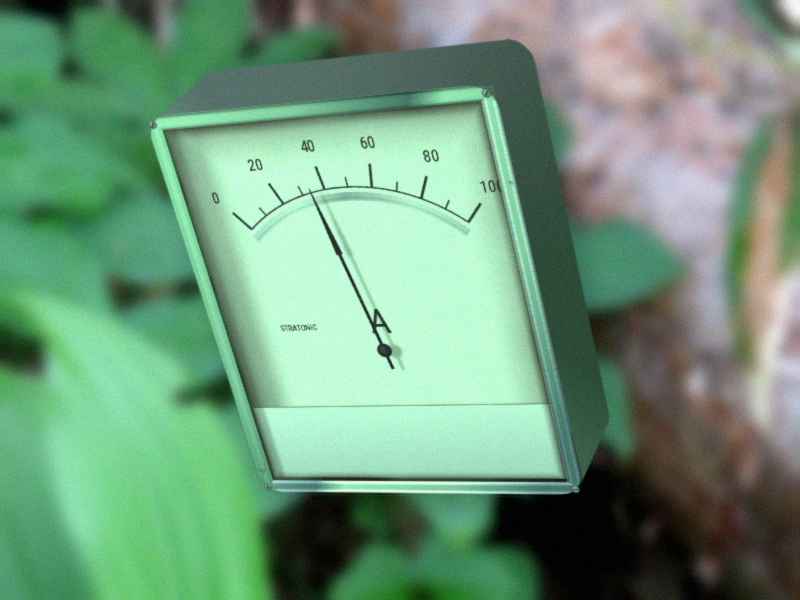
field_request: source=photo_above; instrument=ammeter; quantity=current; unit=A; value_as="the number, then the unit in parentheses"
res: 35 (A)
